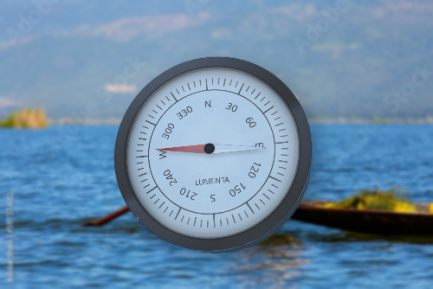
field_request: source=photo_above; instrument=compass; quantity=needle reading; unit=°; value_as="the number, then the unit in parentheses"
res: 275 (°)
